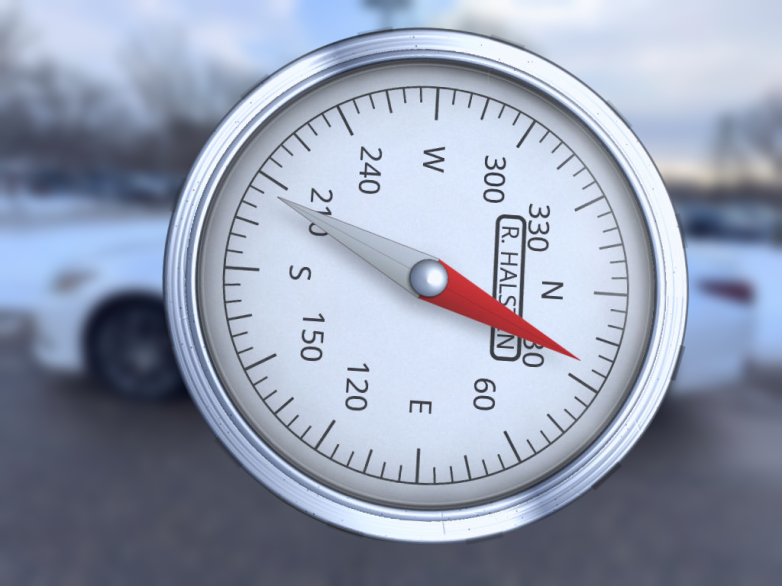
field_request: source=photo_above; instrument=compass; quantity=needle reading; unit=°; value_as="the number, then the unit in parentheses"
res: 25 (°)
